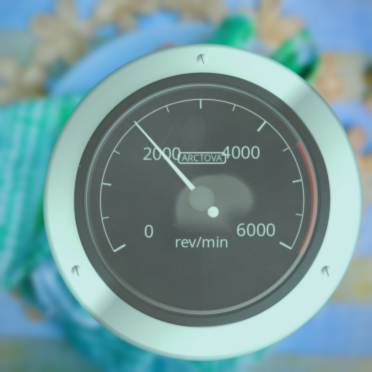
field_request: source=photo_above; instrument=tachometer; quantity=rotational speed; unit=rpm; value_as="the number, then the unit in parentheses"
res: 2000 (rpm)
